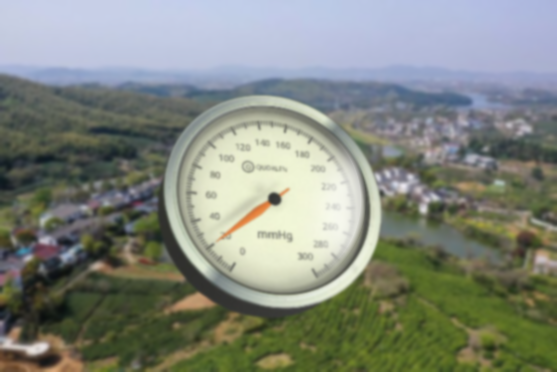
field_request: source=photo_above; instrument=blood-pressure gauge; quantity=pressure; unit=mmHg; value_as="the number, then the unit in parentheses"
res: 20 (mmHg)
